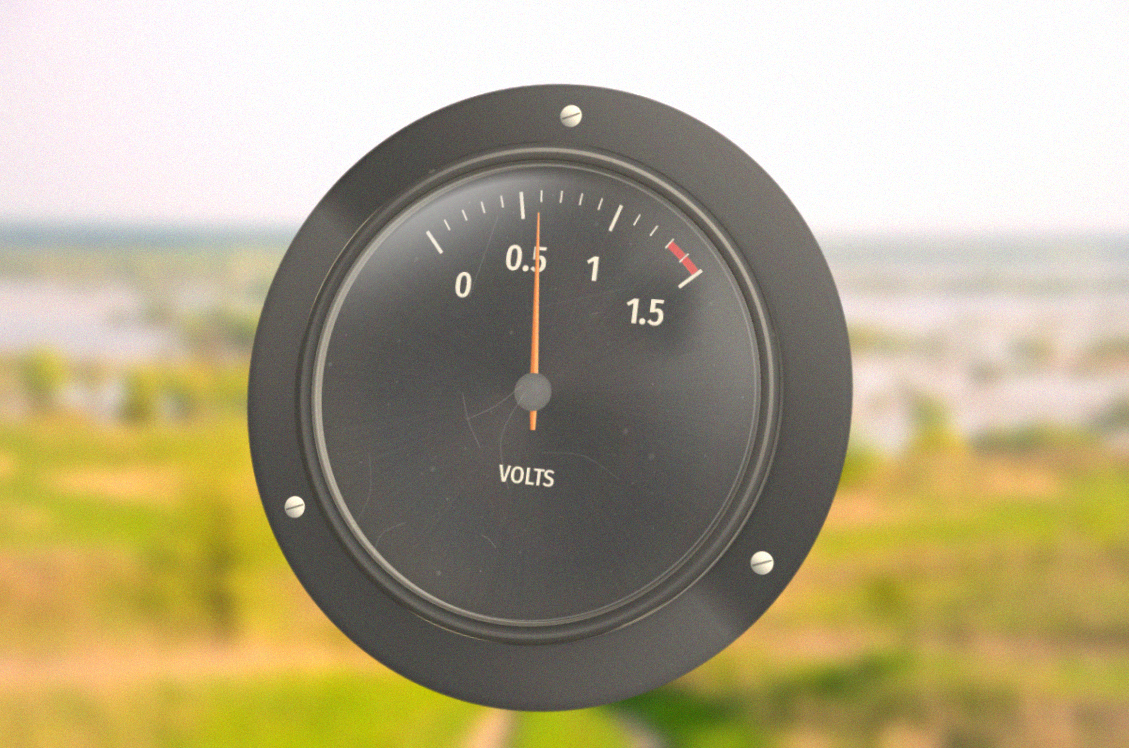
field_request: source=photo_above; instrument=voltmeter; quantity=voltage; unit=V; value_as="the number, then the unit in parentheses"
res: 0.6 (V)
